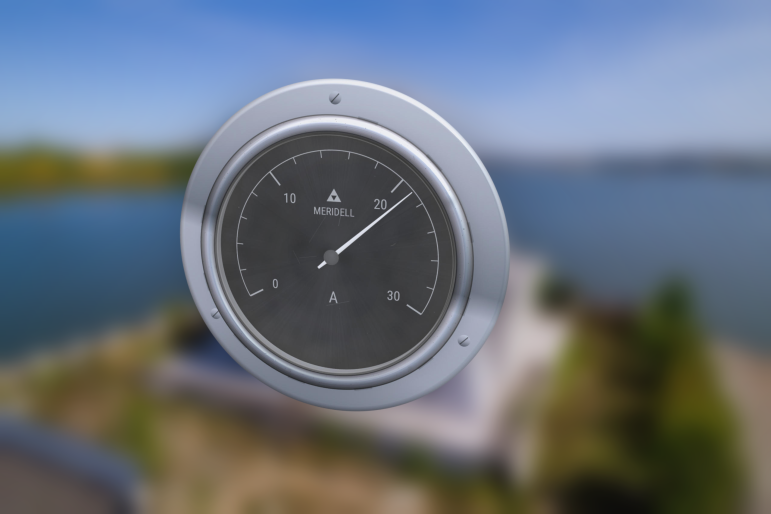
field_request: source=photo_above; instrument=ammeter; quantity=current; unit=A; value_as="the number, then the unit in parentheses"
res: 21 (A)
